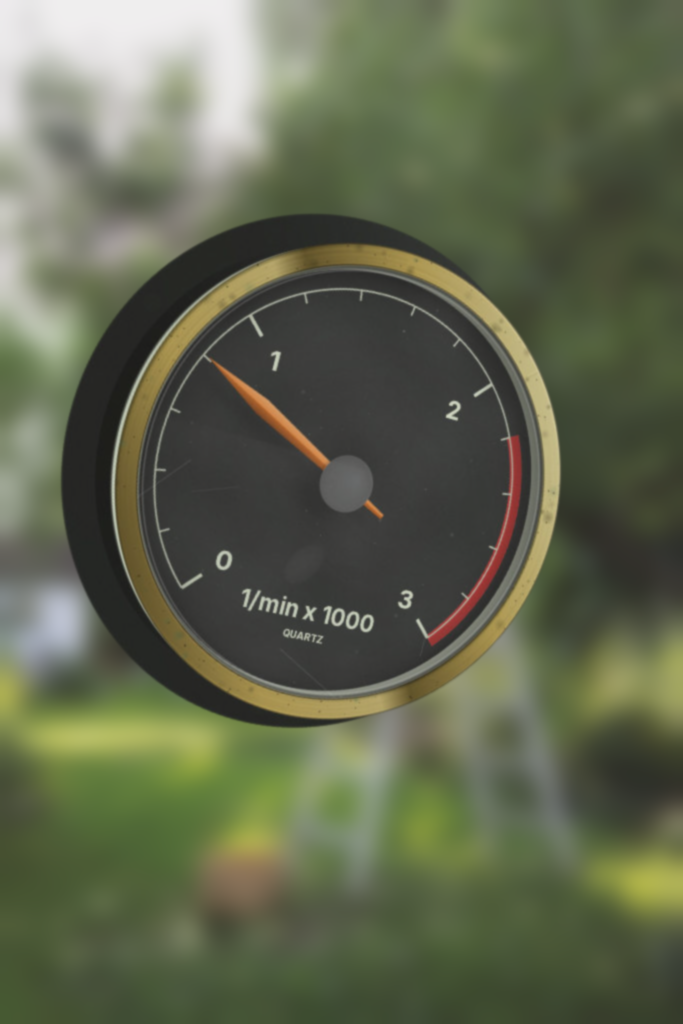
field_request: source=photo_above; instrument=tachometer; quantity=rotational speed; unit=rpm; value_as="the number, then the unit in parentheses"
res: 800 (rpm)
